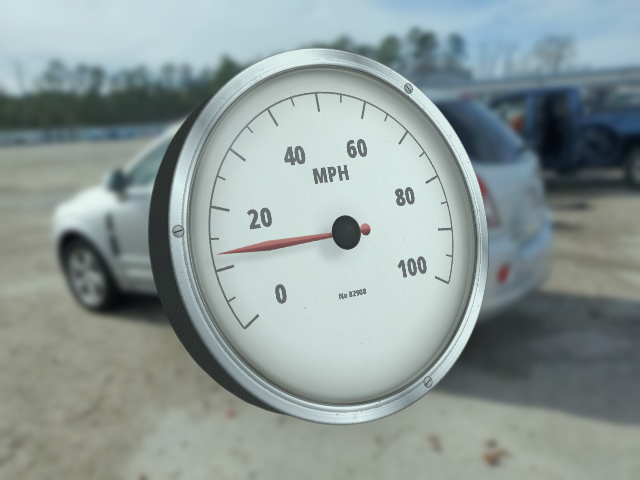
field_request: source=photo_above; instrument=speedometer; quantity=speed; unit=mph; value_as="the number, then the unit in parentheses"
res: 12.5 (mph)
